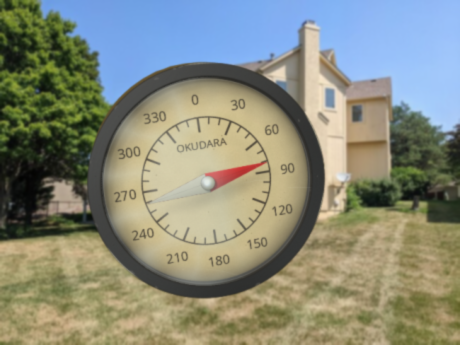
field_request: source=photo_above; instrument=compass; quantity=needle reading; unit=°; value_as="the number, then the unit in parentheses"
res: 80 (°)
